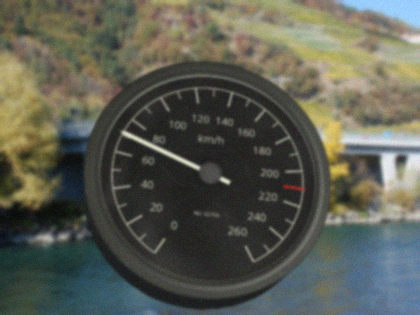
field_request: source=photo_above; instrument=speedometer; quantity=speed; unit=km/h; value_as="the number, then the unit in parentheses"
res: 70 (km/h)
